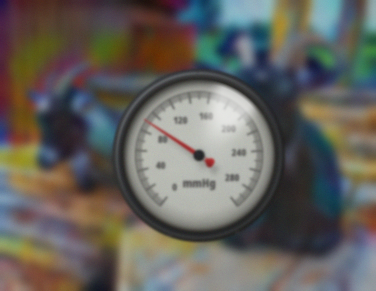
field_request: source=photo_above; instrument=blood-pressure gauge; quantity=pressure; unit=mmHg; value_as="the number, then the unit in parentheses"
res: 90 (mmHg)
